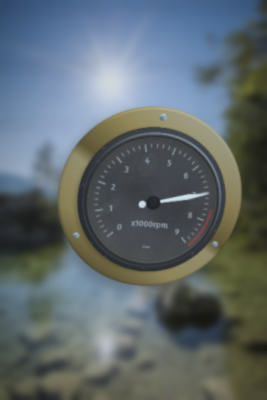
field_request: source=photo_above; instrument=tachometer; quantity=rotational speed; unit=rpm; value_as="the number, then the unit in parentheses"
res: 7000 (rpm)
